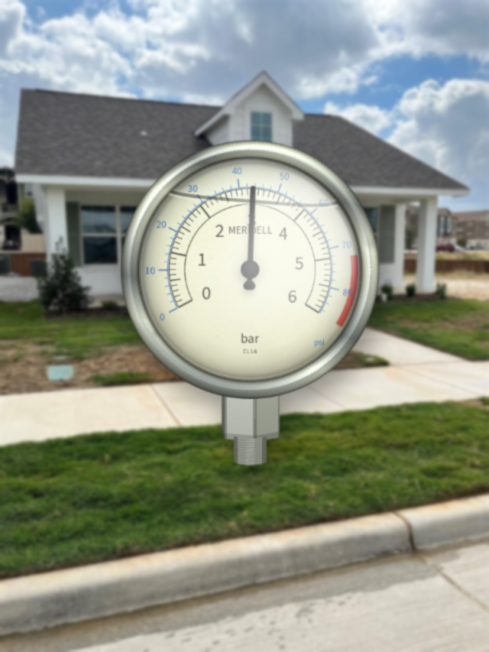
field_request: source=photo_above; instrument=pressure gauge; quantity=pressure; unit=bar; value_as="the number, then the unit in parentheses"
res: 3 (bar)
